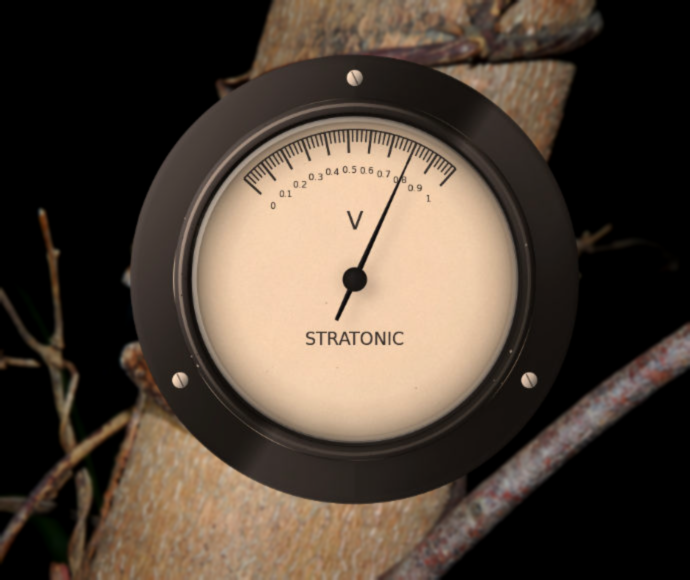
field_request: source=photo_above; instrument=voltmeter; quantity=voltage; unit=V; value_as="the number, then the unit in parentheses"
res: 0.8 (V)
